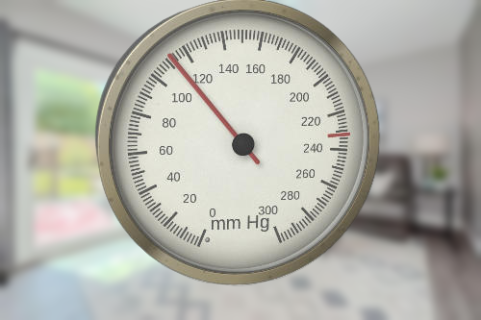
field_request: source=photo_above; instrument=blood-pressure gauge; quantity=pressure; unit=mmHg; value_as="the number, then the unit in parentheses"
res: 112 (mmHg)
